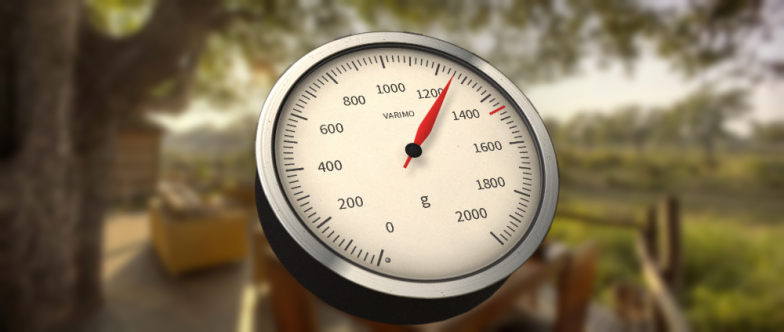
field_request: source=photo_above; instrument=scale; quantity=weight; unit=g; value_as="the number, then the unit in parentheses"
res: 1260 (g)
